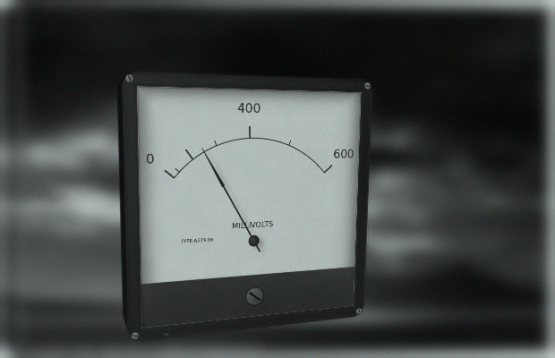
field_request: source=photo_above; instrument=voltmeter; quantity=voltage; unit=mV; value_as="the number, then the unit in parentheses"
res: 250 (mV)
